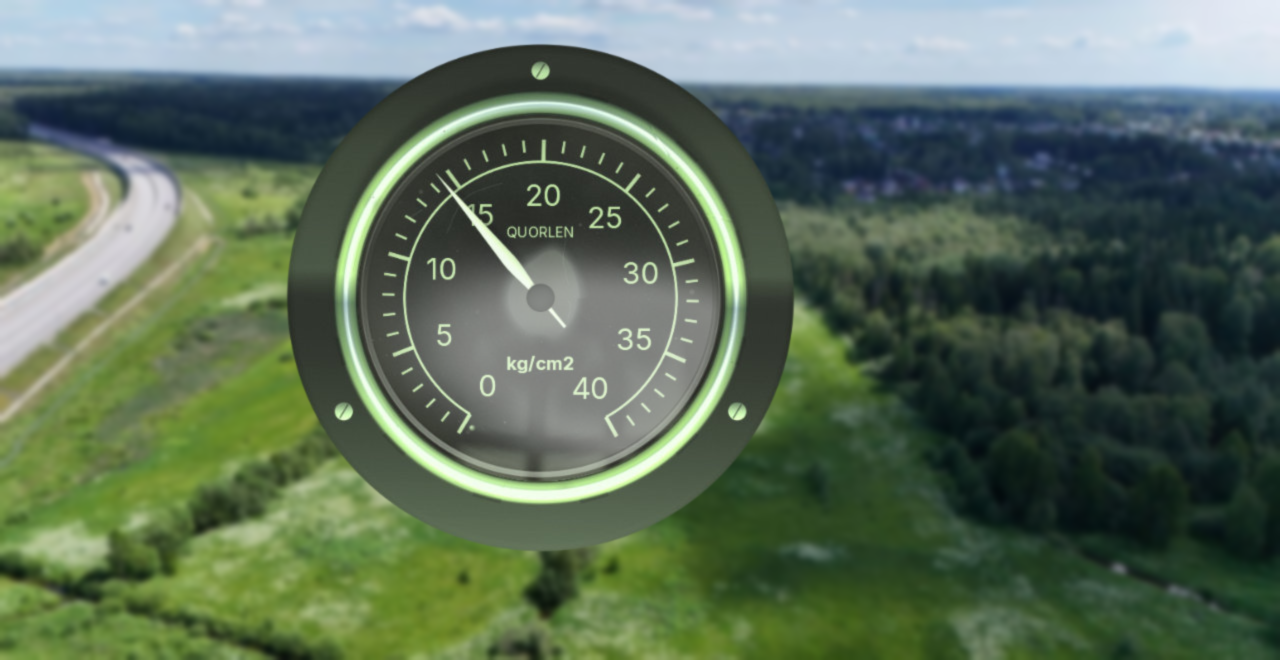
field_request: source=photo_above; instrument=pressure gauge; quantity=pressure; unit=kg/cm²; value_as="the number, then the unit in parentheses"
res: 14.5 (kg/cm²)
